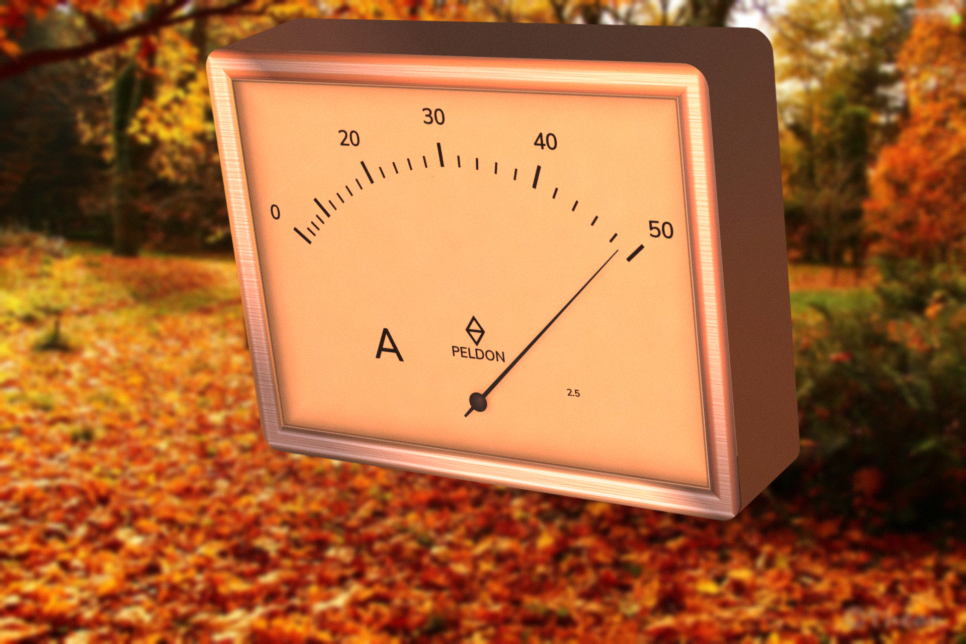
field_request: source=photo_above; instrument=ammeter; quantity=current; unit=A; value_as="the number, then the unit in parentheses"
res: 49 (A)
